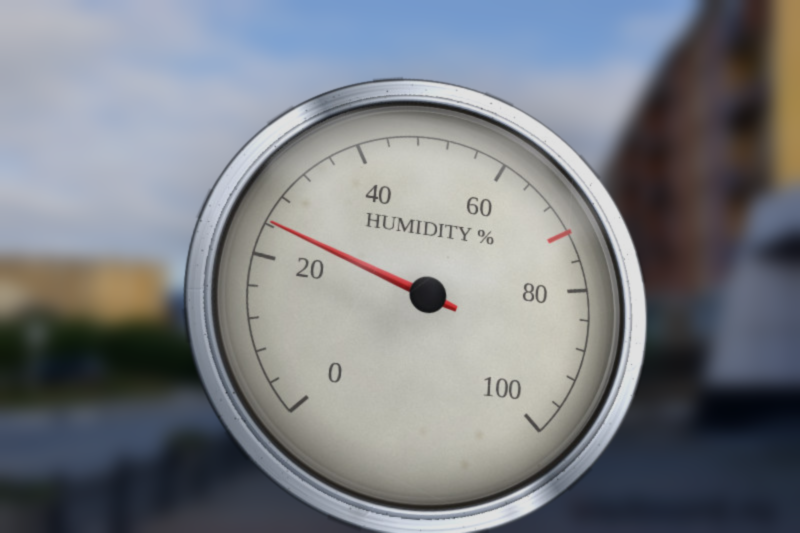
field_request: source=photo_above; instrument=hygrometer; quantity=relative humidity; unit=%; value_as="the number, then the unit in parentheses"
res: 24 (%)
